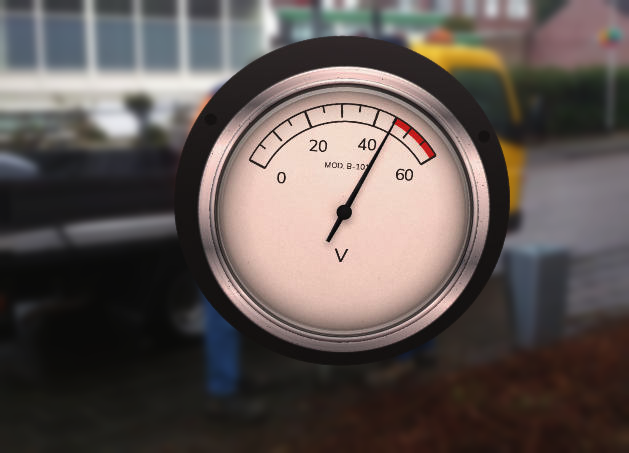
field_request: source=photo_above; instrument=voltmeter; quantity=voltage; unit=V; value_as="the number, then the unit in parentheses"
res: 45 (V)
